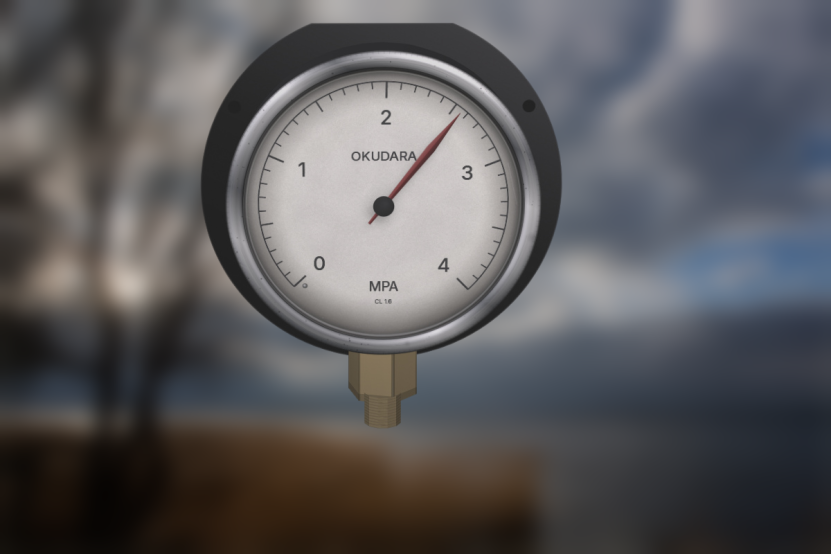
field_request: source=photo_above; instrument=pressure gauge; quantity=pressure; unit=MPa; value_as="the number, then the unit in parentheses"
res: 2.55 (MPa)
